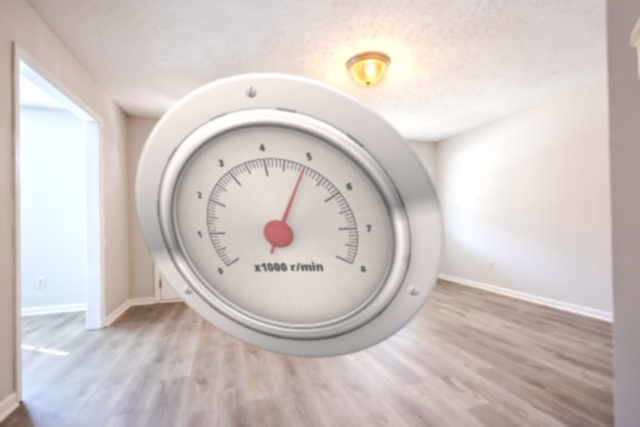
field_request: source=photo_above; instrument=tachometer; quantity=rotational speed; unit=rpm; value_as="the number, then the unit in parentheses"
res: 5000 (rpm)
